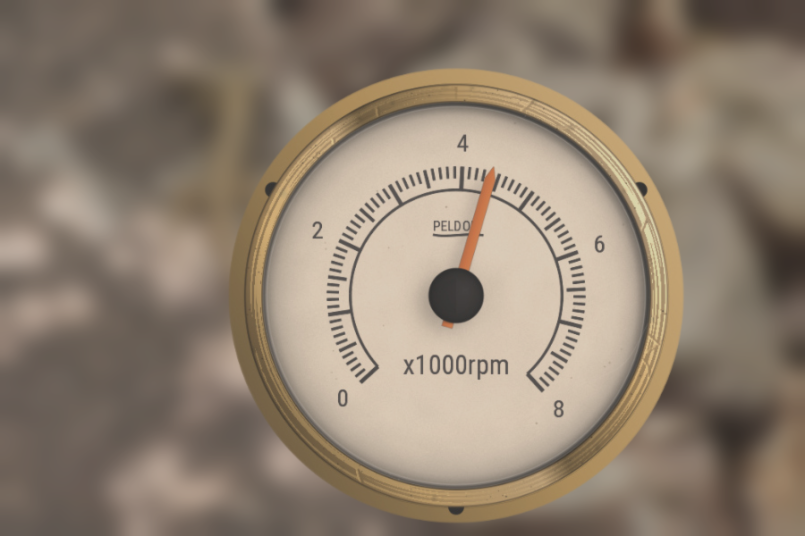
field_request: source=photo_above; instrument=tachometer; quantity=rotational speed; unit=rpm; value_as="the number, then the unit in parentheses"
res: 4400 (rpm)
